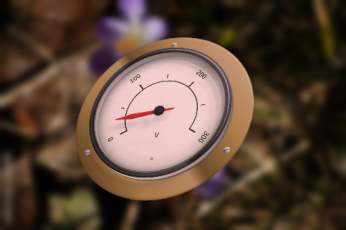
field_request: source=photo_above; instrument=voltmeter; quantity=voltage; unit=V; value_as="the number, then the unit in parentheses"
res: 25 (V)
